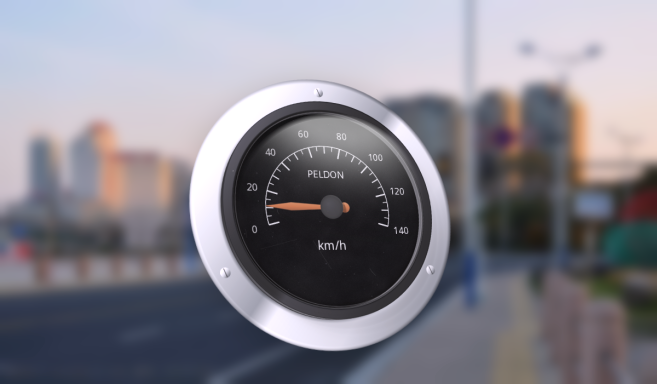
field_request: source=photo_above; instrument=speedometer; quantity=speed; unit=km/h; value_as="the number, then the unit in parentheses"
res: 10 (km/h)
